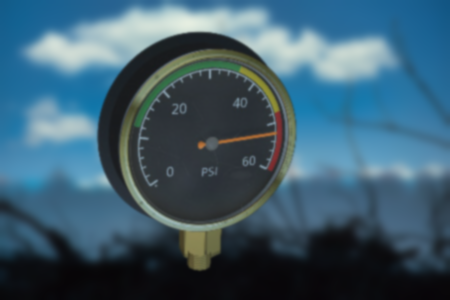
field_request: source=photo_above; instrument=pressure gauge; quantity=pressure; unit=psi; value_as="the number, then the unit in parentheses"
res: 52 (psi)
